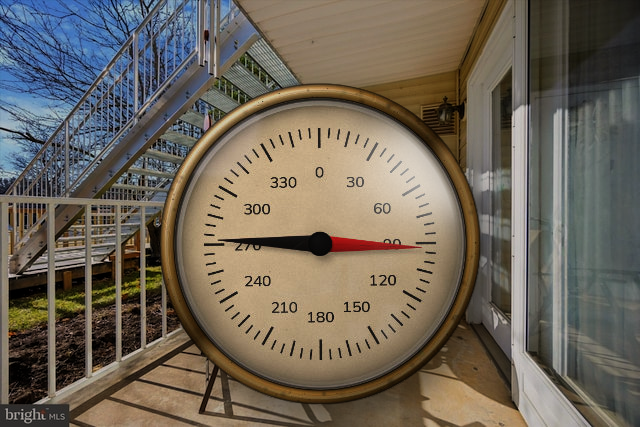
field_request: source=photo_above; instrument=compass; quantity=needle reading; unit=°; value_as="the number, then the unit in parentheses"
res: 92.5 (°)
